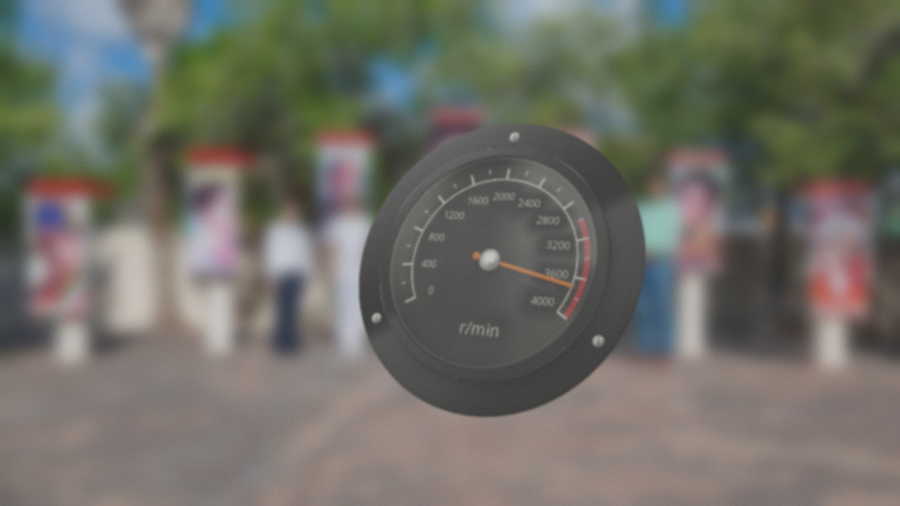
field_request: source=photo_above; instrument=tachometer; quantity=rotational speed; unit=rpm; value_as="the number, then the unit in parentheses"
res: 3700 (rpm)
